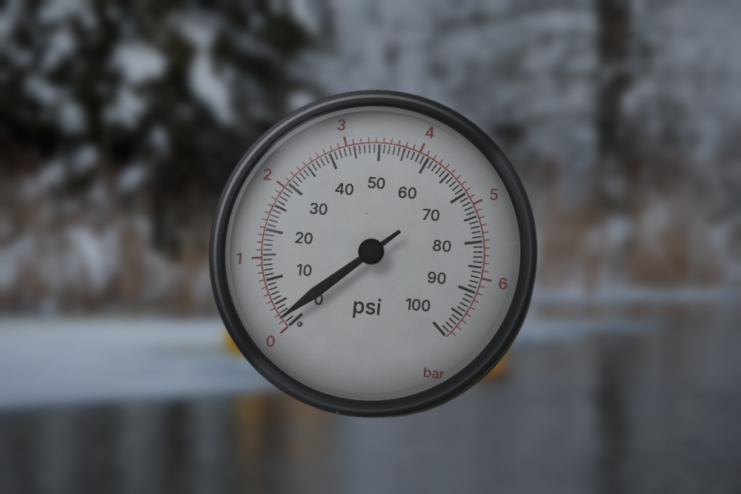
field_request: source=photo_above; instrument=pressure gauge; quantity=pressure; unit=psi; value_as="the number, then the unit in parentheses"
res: 2 (psi)
